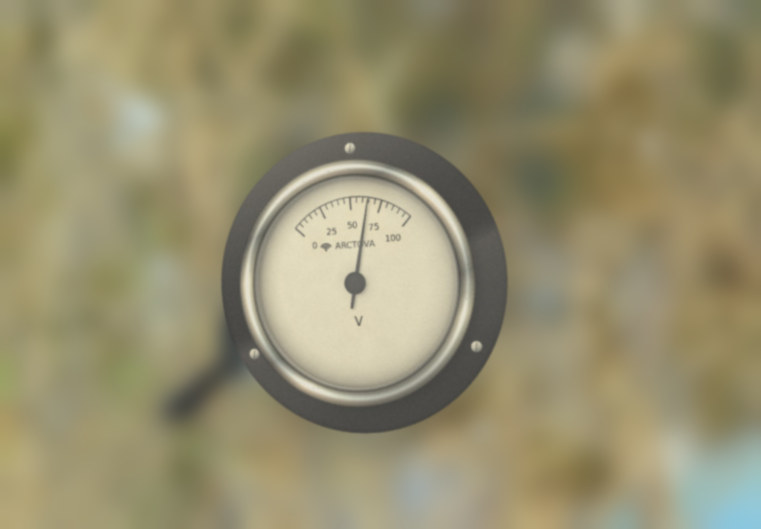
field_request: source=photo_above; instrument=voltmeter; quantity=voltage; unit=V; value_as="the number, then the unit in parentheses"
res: 65 (V)
